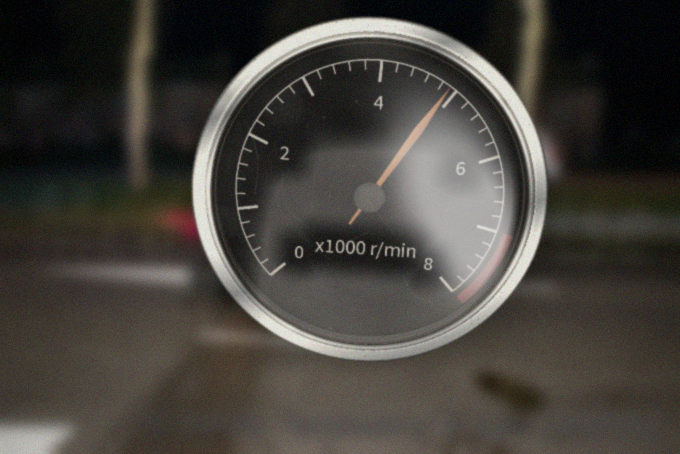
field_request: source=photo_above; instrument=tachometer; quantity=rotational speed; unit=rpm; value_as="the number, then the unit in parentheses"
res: 4900 (rpm)
